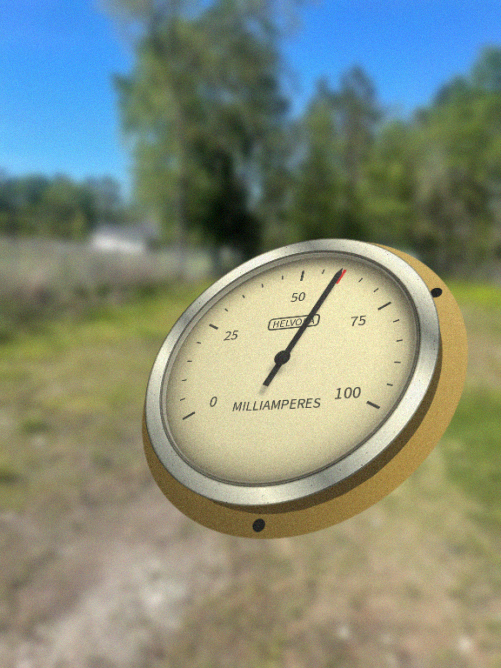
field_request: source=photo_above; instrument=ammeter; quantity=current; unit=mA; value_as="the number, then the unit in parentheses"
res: 60 (mA)
